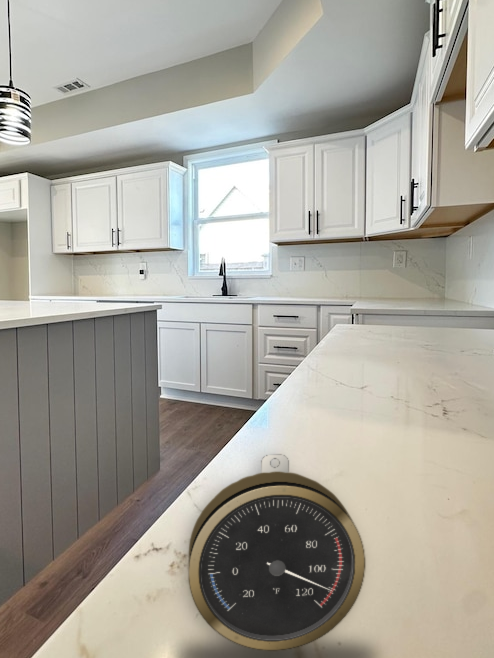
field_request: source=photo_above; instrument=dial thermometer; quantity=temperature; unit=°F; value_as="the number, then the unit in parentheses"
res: 110 (°F)
